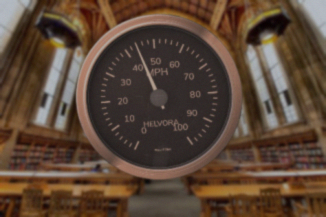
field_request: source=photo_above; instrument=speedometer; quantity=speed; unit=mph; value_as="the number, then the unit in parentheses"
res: 44 (mph)
